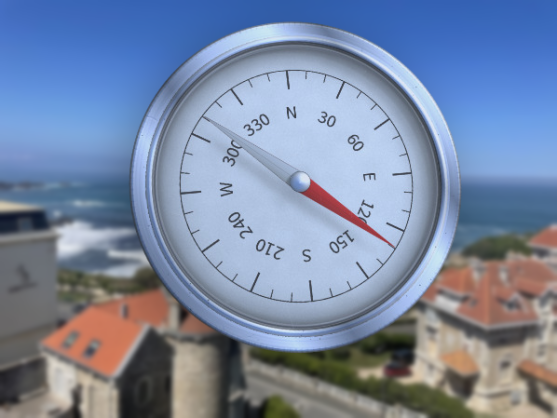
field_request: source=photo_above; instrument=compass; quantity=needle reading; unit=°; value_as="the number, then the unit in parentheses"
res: 130 (°)
